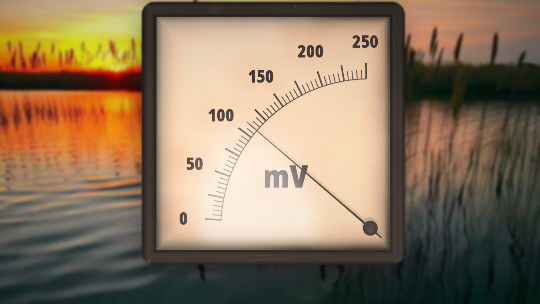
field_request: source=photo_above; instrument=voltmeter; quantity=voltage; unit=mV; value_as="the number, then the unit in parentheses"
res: 110 (mV)
